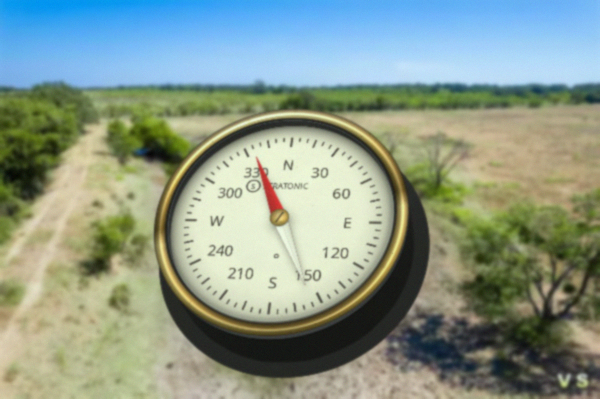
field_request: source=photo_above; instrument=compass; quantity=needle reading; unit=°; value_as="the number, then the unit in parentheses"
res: 335 (°)
